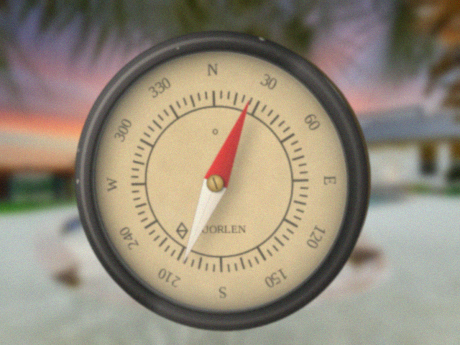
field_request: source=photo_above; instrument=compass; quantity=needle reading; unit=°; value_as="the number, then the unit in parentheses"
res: 25 (°)
